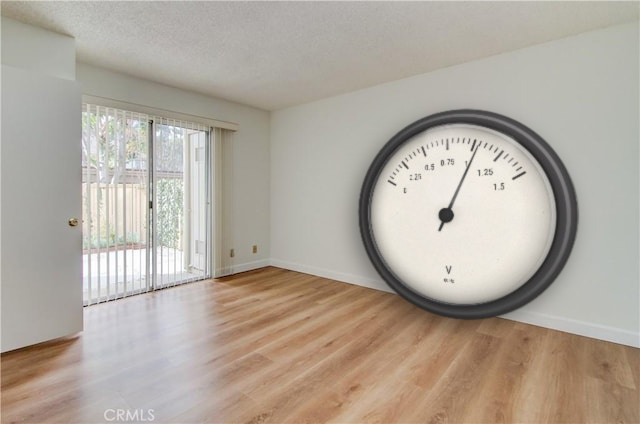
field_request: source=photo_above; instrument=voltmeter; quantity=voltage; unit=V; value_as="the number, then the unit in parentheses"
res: 1.05 (V)
